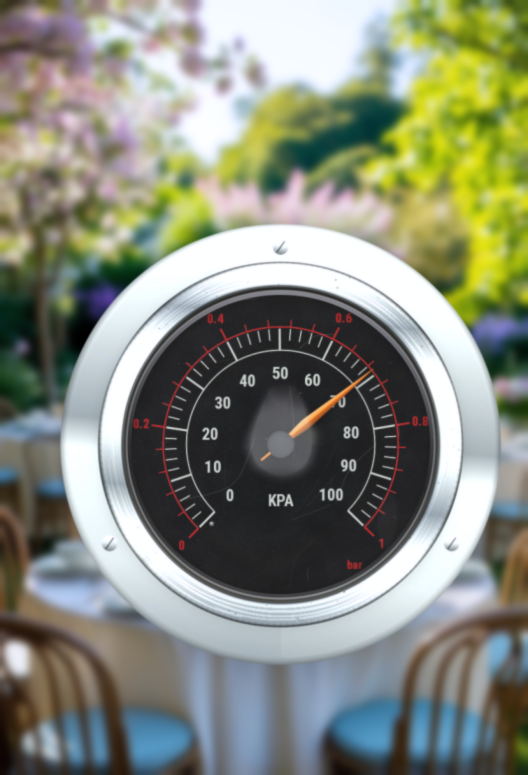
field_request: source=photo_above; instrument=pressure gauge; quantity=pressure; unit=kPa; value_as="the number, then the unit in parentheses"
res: 69 (kPa)
